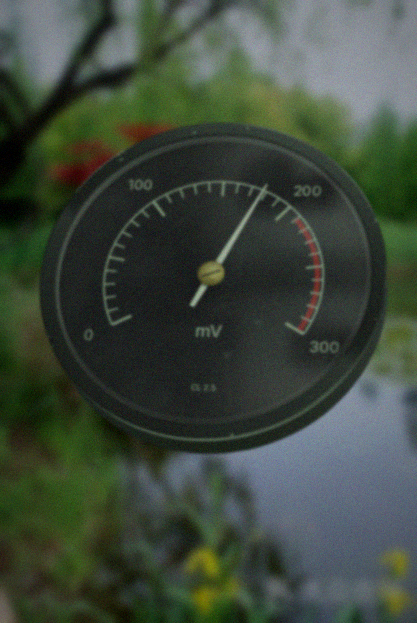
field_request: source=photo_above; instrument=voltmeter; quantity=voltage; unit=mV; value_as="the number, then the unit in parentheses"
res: 180 (mV)
